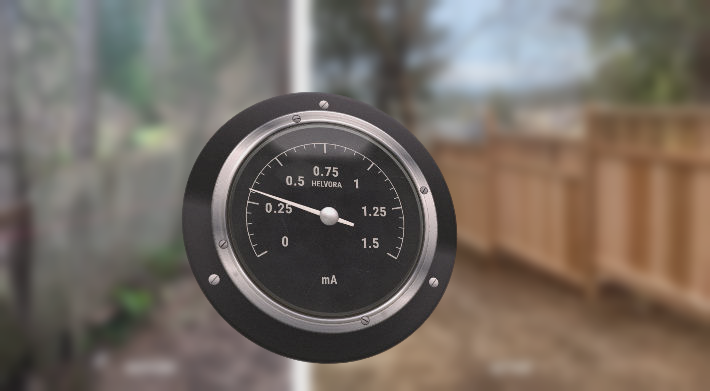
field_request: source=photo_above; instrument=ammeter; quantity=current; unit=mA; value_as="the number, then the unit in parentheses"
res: 0.3 (mA)
